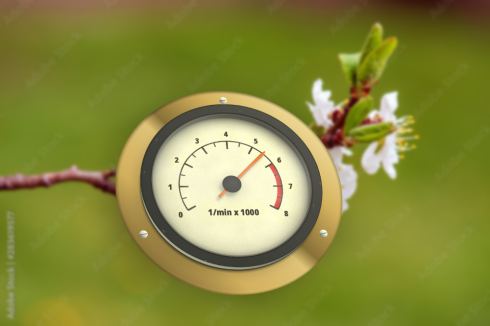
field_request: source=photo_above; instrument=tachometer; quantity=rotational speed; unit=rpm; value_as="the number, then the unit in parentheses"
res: 5500 (rpm)
